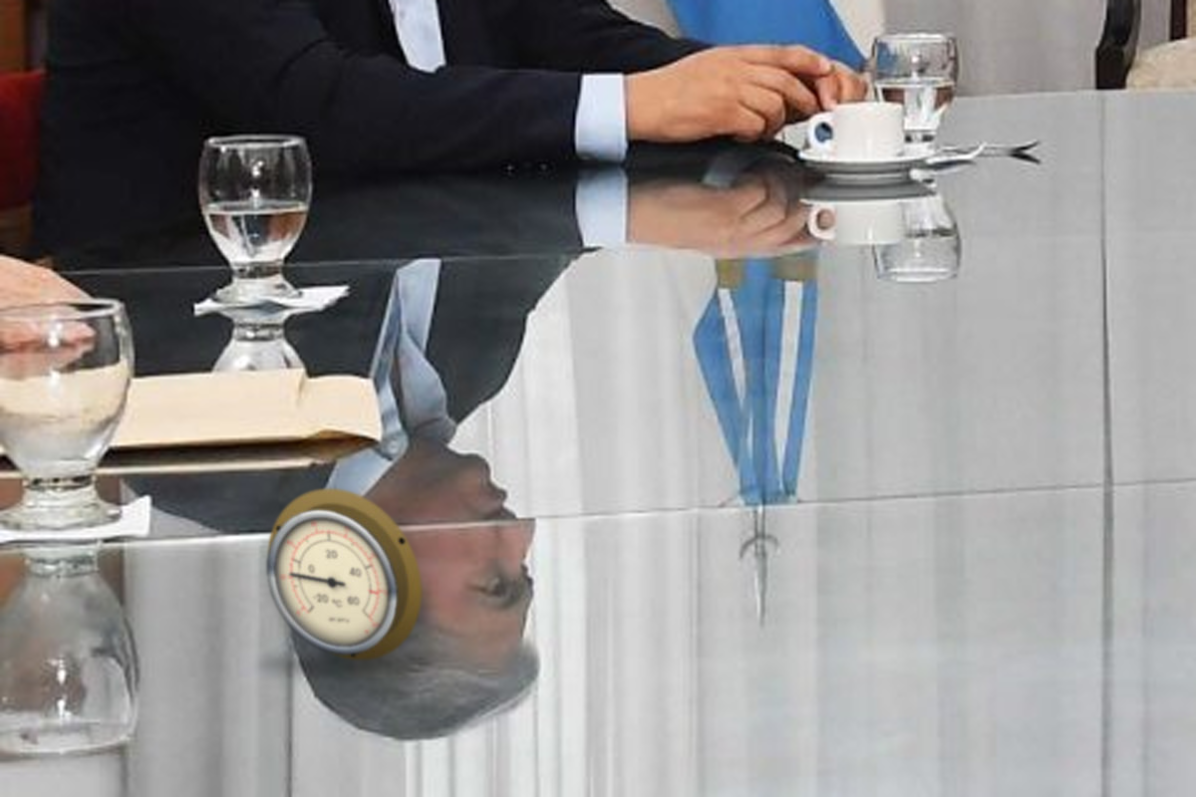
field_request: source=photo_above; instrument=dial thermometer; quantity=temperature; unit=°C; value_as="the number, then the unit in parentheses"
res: -5 (°C)
